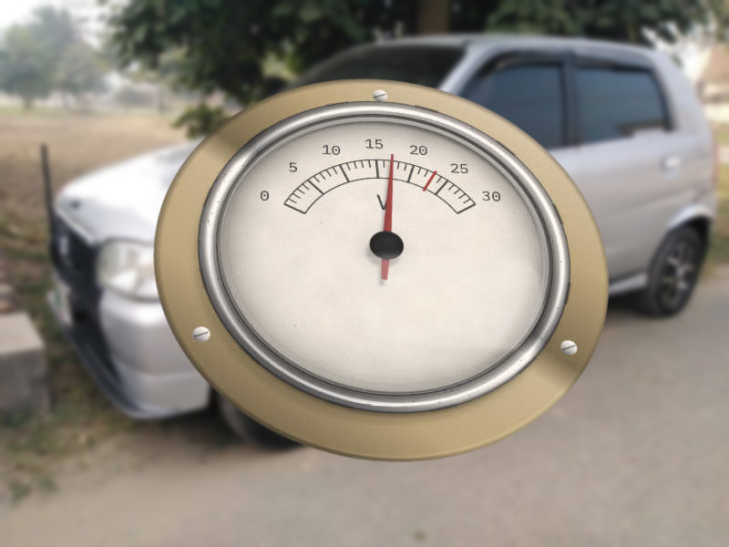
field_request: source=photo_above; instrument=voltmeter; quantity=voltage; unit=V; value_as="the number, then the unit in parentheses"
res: 17 (V)
